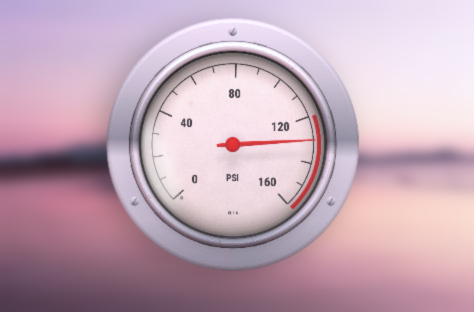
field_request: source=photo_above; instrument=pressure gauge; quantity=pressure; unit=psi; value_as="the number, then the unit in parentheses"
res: 130 (psi)
